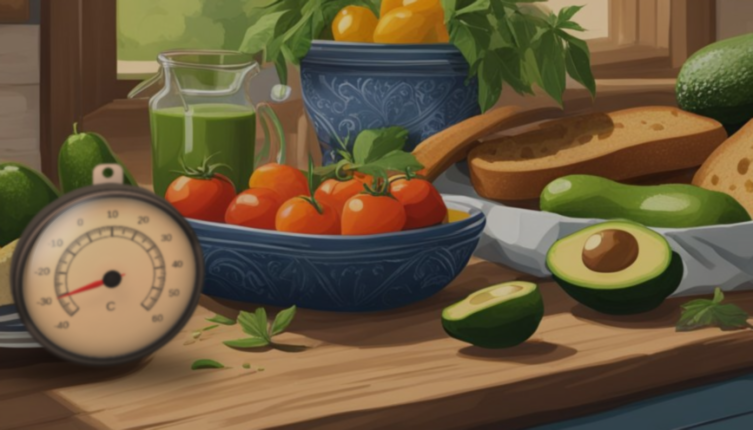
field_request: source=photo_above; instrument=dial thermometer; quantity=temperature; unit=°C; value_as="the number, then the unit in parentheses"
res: -30 (°C)
